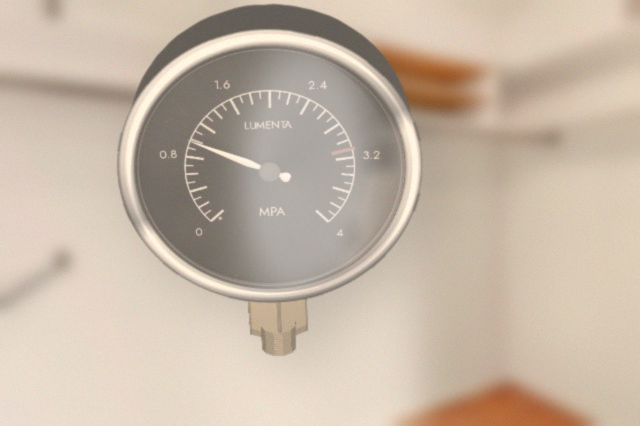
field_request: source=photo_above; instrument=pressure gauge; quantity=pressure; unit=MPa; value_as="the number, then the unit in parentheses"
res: 1 (MPa)
